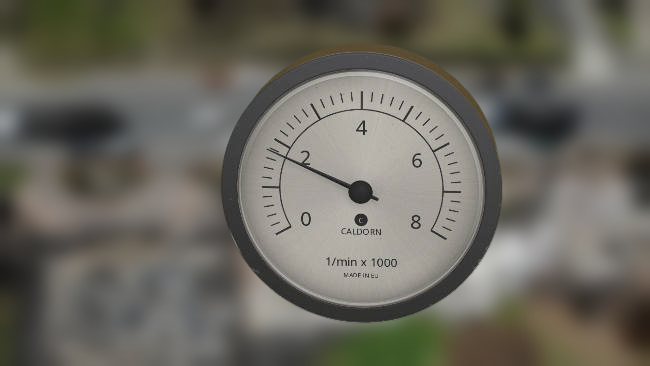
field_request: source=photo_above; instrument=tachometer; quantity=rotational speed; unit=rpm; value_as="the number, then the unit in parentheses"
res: 1800 (rpm)
